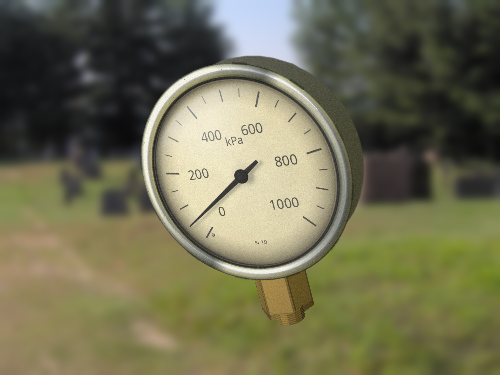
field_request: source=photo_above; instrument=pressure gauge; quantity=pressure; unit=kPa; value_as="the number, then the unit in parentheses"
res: 50 (kPa)
